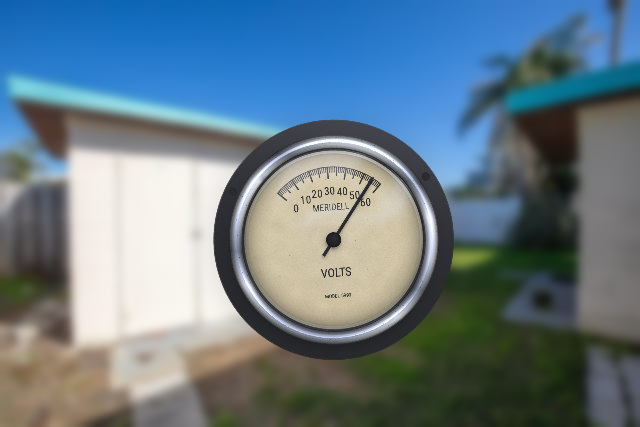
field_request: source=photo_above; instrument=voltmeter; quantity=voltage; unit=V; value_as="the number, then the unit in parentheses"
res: 55 (V)
